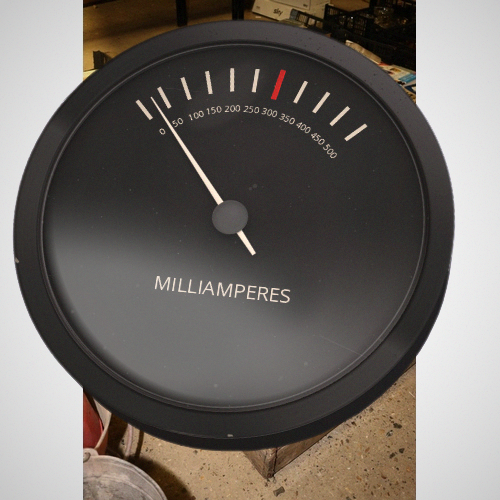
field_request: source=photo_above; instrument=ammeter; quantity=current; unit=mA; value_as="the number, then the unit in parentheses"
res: 25 (mA)
